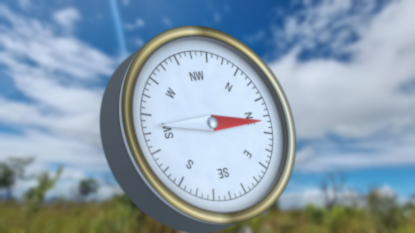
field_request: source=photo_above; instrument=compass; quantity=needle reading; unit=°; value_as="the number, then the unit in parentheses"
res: 50 (°)
